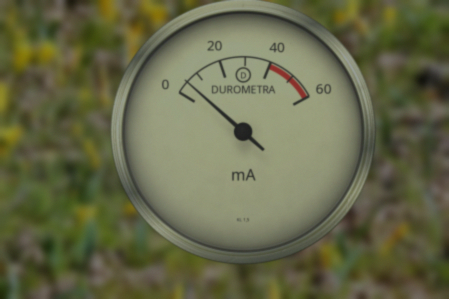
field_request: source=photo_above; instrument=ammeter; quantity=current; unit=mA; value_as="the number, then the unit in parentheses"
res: 5 (mA)
